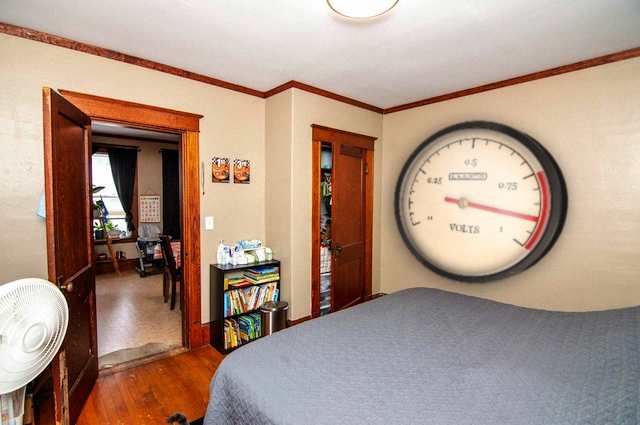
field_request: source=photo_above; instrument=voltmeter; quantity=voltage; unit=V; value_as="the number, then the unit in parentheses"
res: 0.9 (V)
